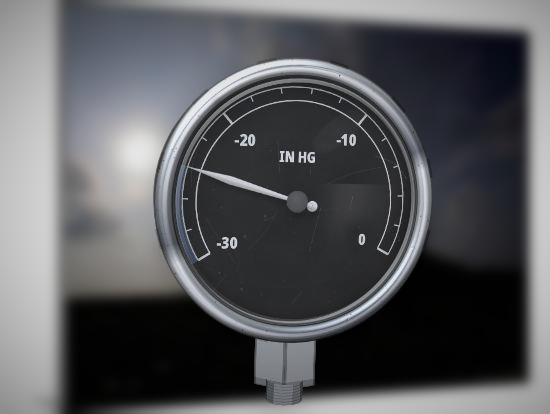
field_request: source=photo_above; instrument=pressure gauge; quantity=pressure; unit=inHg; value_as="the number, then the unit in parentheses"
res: -24 (inHg)
